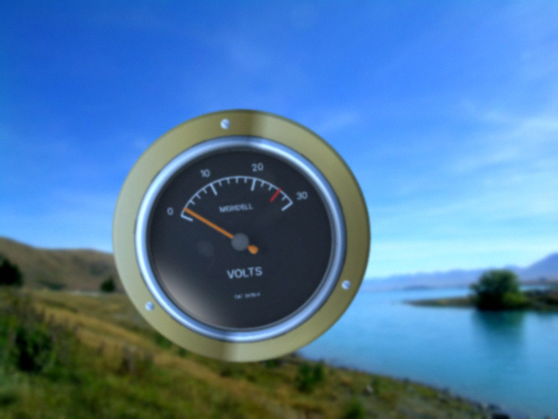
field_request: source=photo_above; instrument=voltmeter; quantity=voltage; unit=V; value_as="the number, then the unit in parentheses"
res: 2 (V)
